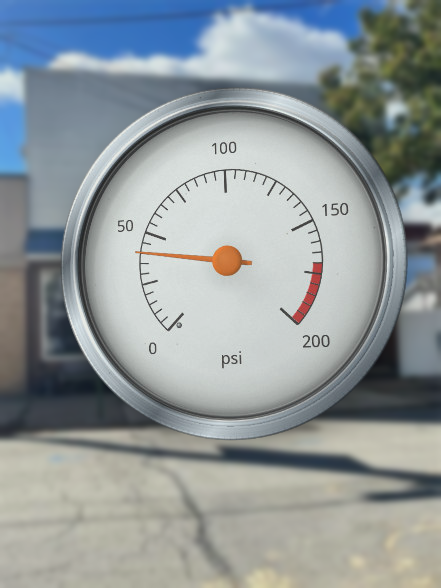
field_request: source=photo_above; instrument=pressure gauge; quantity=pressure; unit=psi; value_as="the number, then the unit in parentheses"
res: 40 (psi)
